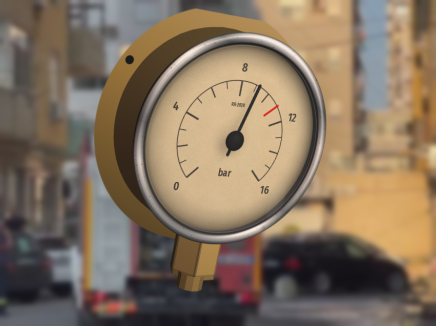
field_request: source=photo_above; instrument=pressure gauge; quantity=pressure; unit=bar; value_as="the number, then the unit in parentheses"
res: 9 (bar)
